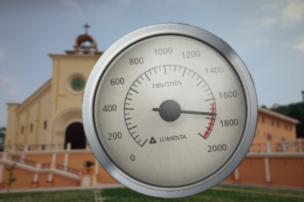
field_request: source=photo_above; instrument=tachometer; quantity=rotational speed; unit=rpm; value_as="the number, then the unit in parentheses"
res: 1750 (rpm)
